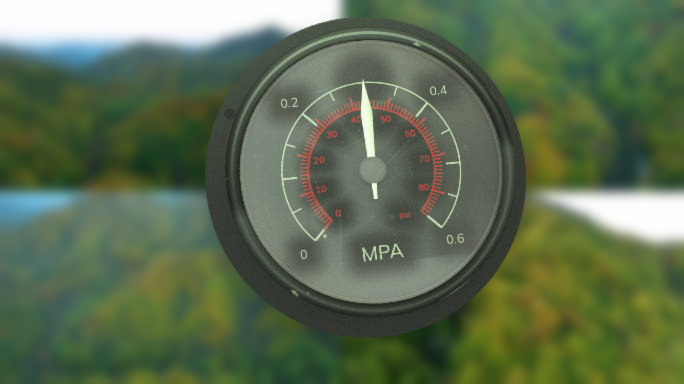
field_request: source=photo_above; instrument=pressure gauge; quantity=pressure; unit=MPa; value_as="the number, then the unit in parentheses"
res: 0.3 (MPa)
